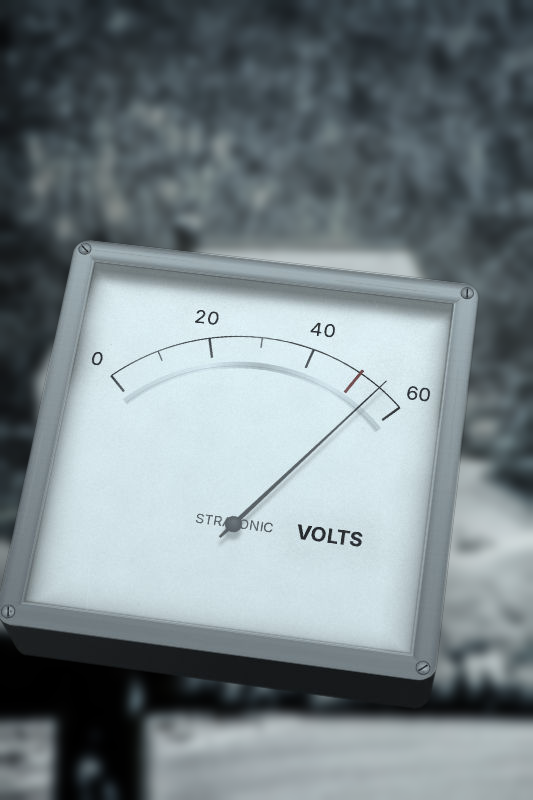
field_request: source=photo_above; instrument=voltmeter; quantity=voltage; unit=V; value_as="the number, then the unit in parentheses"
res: 55 (V)
